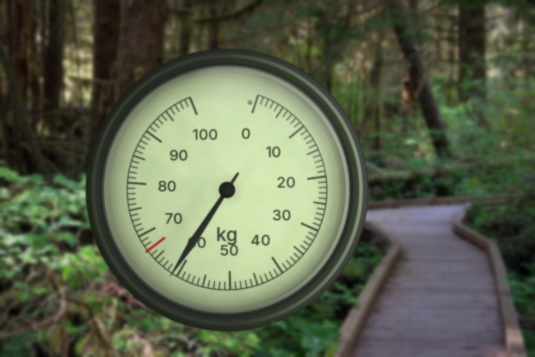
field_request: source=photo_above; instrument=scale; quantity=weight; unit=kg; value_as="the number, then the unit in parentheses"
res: 61 (kg)
